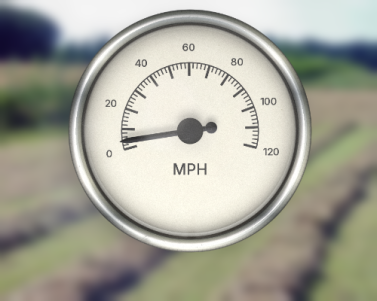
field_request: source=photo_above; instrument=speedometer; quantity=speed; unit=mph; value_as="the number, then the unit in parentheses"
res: 4 (mph)
